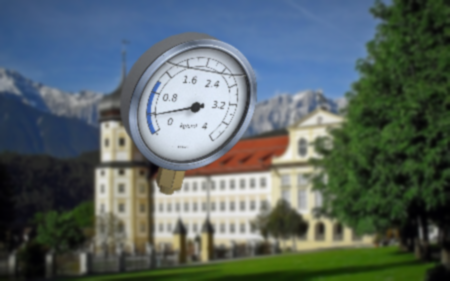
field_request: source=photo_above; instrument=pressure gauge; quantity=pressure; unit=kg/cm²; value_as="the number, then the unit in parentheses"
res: 0.4 (kg/cm²)
